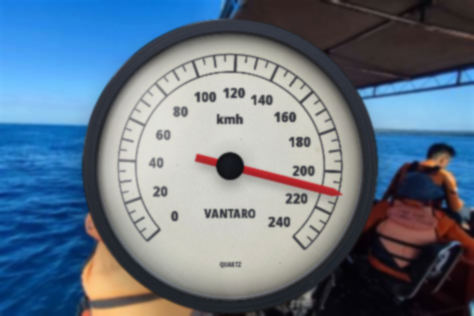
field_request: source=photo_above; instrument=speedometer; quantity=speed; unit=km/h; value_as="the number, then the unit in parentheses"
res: 210 (km/h)
